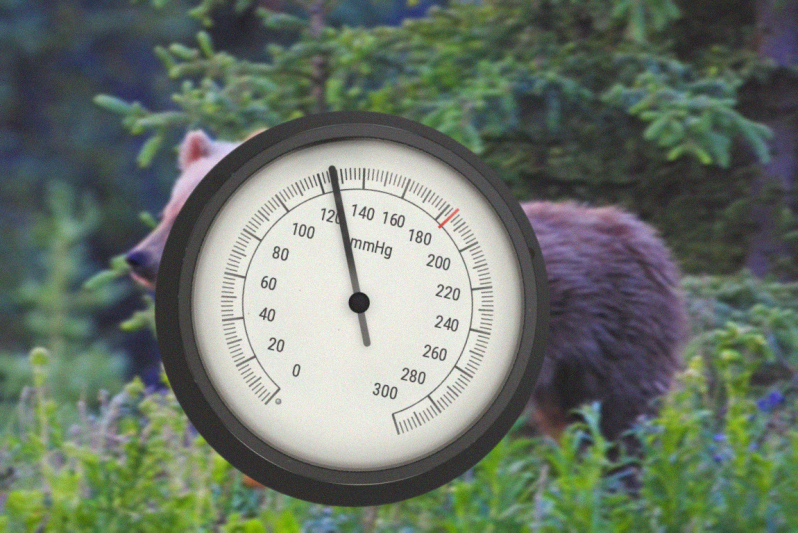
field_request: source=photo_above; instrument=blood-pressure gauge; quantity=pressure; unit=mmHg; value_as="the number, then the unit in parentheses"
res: 126 (mmHg)
